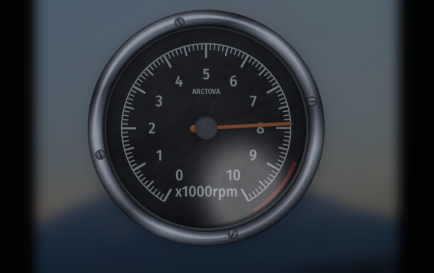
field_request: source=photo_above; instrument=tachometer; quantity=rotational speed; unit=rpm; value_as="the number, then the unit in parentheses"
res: 7900 (rpm)
